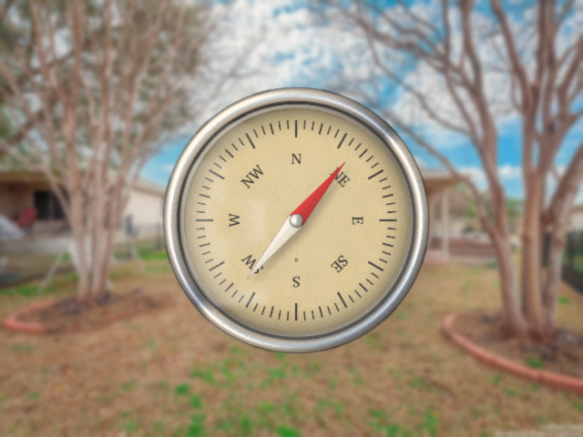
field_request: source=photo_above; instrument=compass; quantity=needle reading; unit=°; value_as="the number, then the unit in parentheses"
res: 40 (°)
